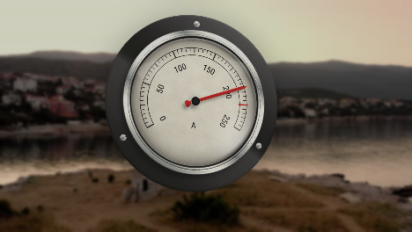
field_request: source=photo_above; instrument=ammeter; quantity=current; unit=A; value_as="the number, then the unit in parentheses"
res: 200 (A)
